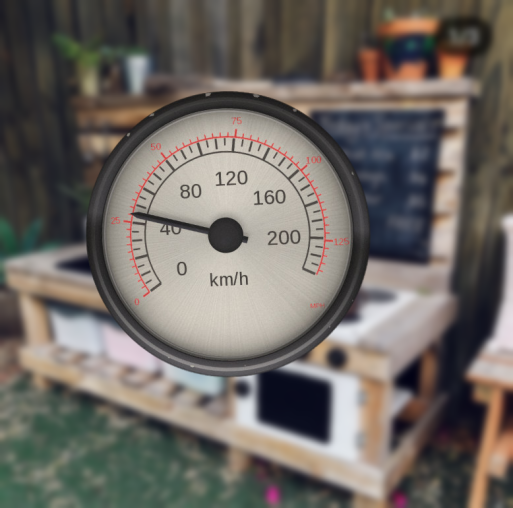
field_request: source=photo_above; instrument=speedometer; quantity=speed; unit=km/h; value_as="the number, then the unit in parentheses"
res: 45 (km/h)
